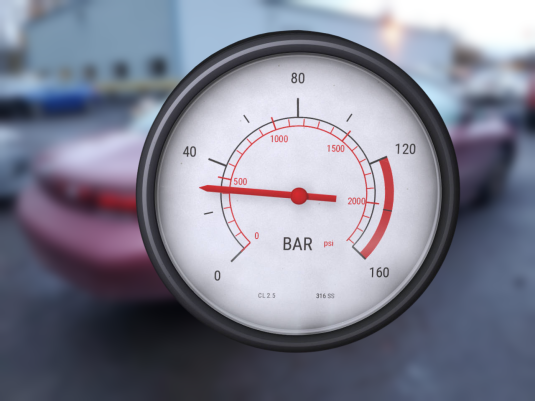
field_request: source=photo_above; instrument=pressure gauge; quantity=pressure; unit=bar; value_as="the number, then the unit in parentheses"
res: 30 (bar)
